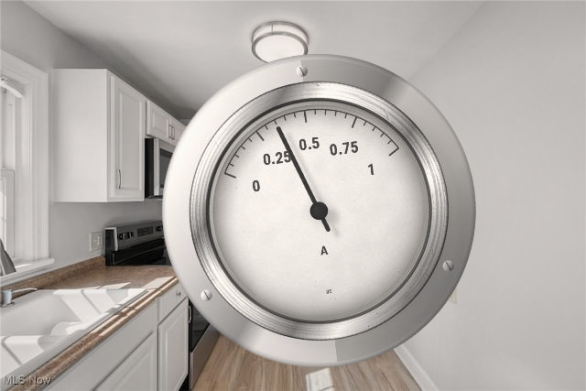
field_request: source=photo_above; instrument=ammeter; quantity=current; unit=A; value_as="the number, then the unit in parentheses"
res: 0.35 (A)
